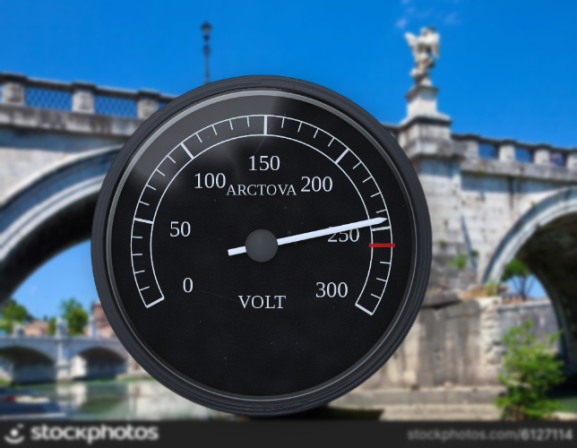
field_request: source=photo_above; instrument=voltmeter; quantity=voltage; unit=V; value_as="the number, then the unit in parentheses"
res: 245 (V)
